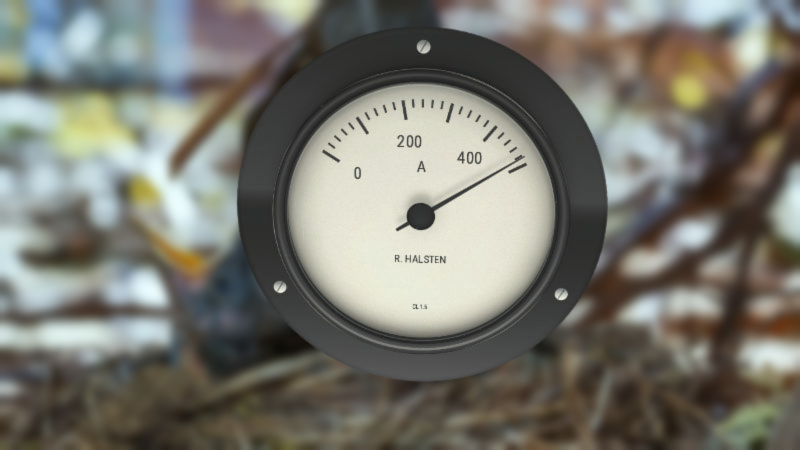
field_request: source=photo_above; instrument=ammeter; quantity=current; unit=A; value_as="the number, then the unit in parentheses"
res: 480 (A)
